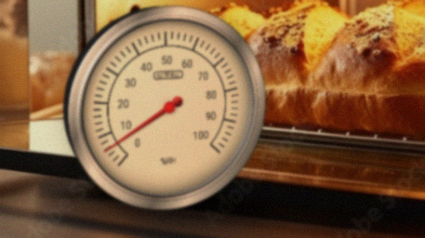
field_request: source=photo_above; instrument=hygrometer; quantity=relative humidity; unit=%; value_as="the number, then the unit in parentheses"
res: 6 (%)
